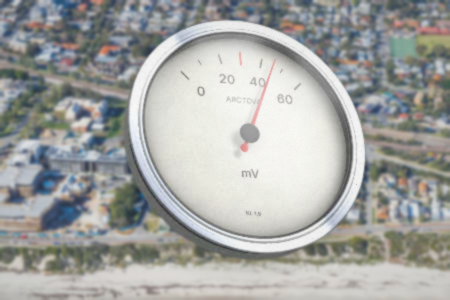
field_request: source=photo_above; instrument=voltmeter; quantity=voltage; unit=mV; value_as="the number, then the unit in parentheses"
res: 45 (mV)
